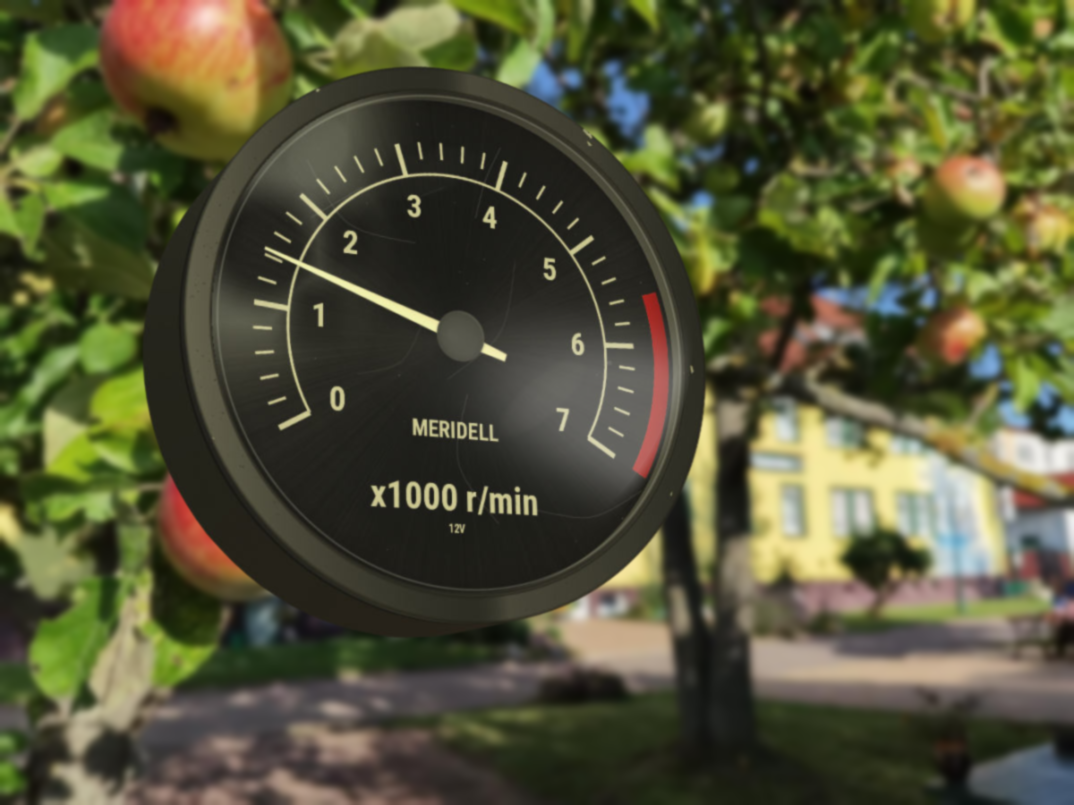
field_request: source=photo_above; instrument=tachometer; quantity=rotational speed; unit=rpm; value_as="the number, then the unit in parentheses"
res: 1400 (rpm)
